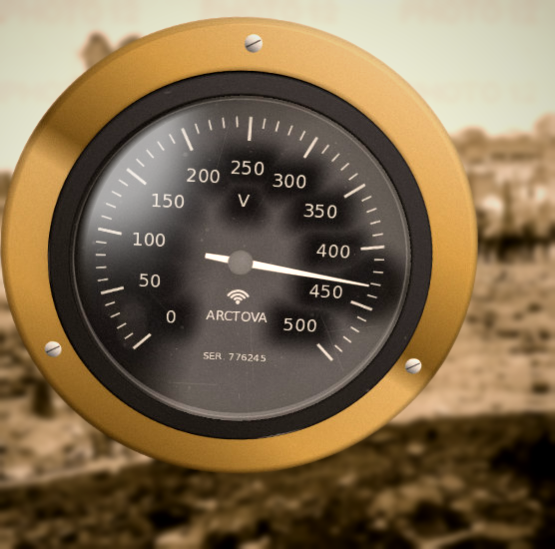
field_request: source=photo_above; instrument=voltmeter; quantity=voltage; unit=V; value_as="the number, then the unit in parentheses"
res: 430 (V)
